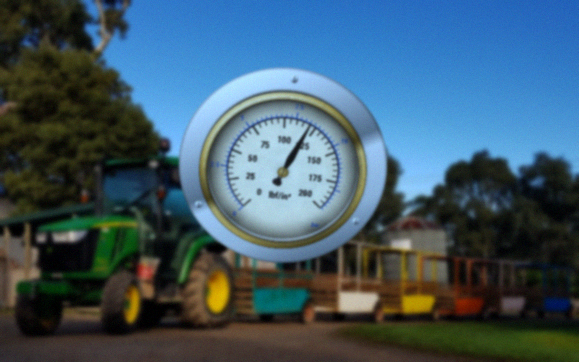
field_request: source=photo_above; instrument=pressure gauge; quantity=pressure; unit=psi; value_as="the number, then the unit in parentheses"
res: 120 (psi)
